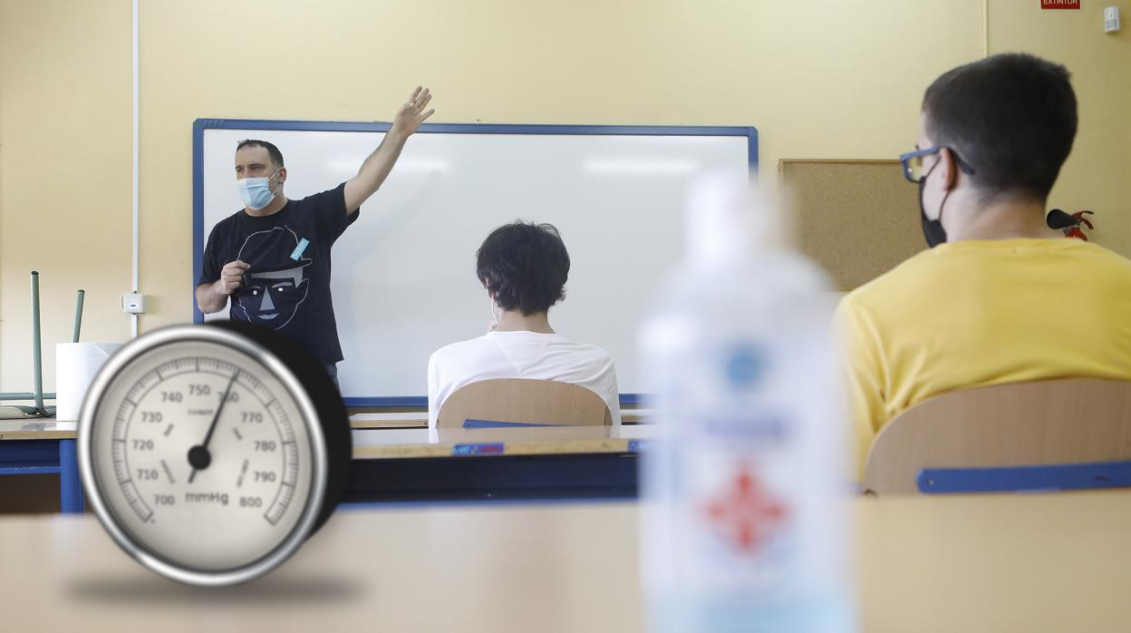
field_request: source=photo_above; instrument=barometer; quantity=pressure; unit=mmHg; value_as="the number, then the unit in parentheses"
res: 760 (mmHg)
